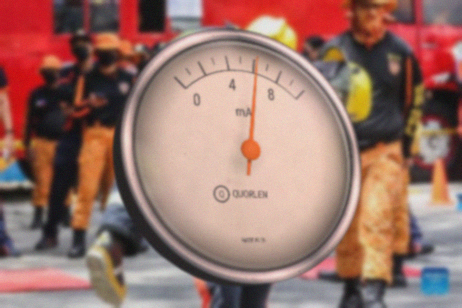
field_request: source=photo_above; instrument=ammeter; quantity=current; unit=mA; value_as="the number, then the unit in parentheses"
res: 6 (mA)
